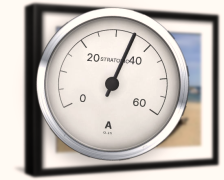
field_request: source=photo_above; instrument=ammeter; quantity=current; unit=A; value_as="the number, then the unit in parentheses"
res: 35 (A)
